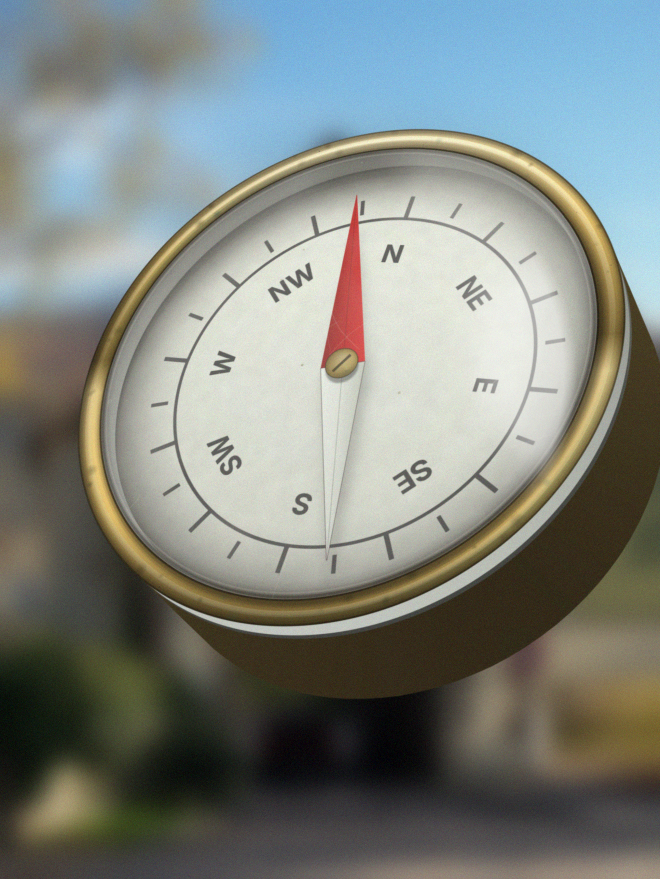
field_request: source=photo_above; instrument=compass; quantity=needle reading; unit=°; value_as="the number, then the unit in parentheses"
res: 345 (°)
